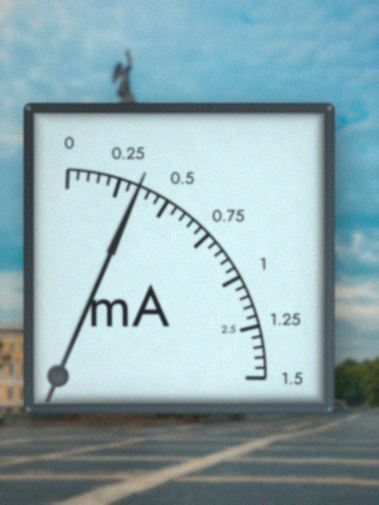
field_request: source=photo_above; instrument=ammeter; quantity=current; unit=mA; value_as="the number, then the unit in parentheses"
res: 0.35 (mA)
